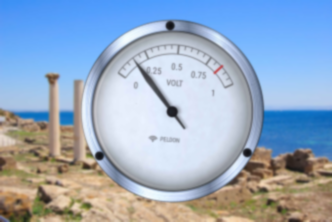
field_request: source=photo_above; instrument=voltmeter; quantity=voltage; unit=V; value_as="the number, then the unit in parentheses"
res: 0.15 (V)
